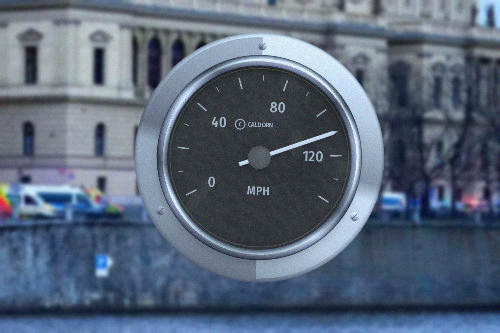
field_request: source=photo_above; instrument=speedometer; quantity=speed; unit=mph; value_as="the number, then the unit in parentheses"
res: 110 (mph)
